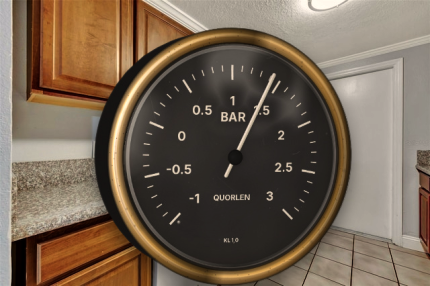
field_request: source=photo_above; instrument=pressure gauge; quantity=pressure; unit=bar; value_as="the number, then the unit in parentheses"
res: 1.4 (bar)
